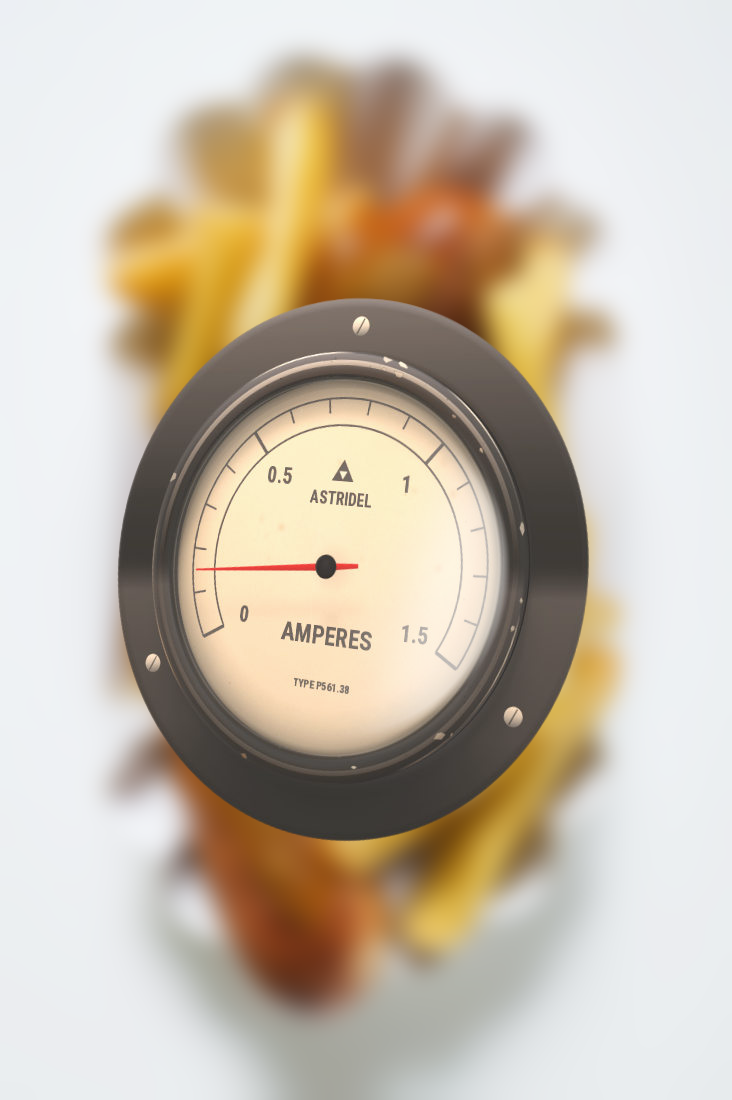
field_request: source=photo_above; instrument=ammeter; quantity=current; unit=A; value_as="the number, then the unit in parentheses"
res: 0.15 (A)
